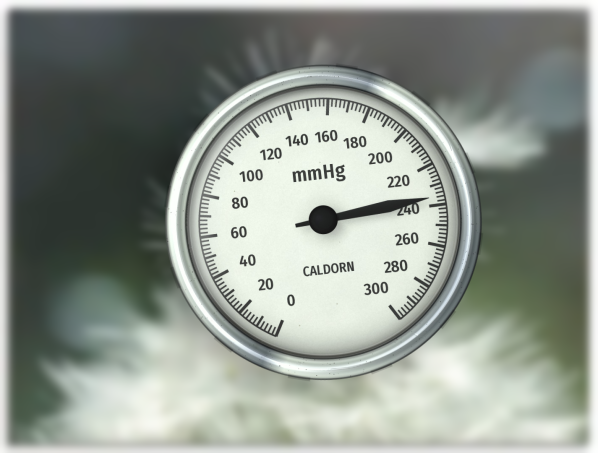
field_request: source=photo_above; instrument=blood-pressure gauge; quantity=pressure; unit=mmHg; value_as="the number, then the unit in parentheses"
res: 236 (mmHg)
